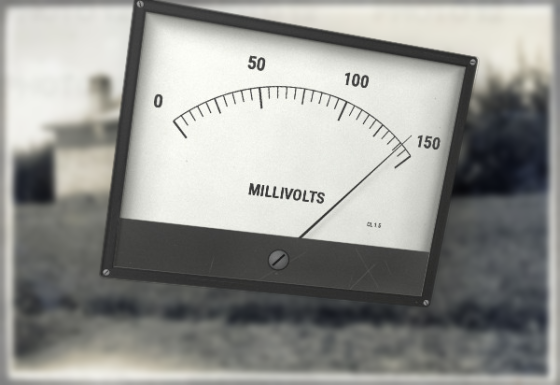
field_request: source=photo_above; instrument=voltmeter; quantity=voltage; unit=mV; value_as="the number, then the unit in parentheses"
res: 140 (mV)
